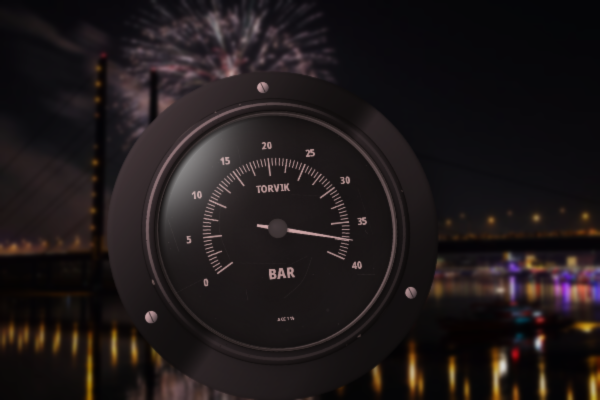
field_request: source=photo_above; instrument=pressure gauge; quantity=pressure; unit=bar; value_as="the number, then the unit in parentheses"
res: 37.5 (bar)
